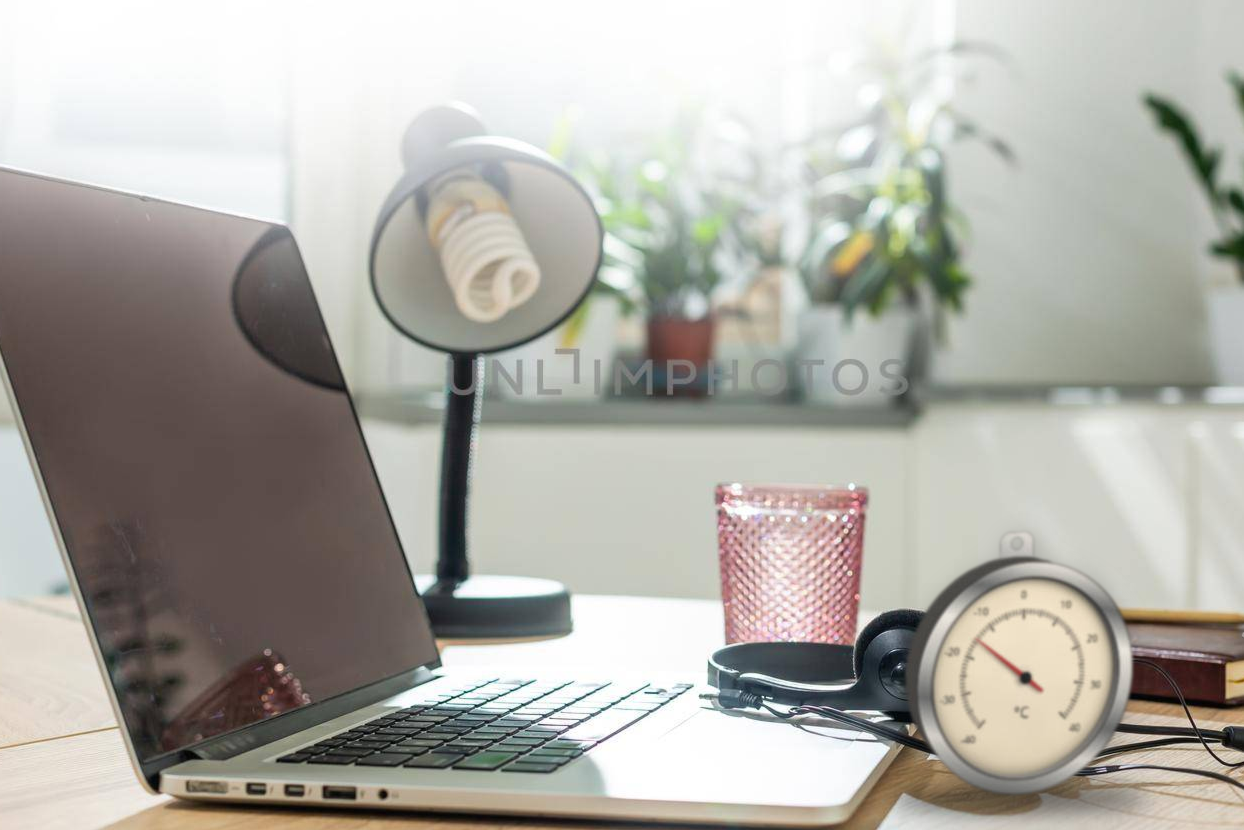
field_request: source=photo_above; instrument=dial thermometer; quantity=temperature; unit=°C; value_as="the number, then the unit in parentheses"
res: -15 (°C)
